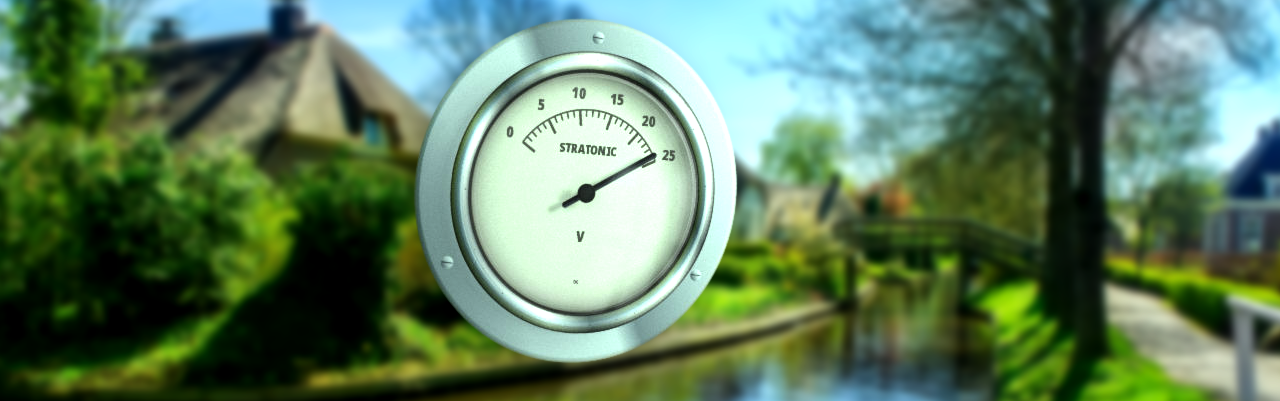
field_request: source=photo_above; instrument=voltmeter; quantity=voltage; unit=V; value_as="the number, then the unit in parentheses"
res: 24 (V)
